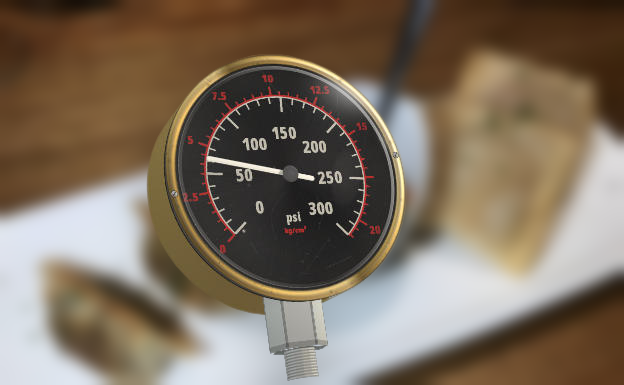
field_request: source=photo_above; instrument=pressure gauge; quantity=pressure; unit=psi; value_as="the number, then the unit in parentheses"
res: 60 (psi)
